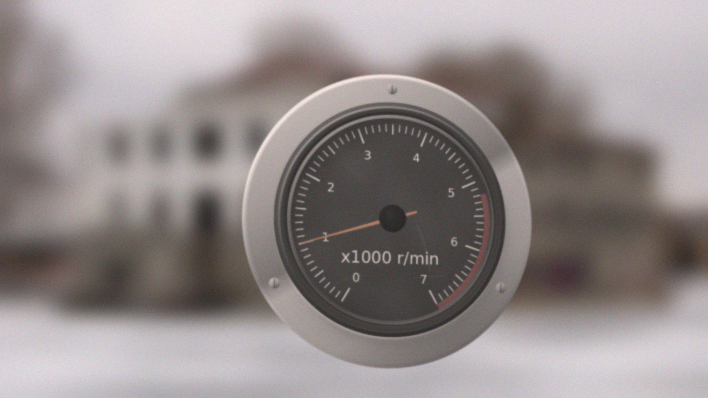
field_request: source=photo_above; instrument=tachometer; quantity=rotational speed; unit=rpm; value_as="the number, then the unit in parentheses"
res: 1000 (rpm)
